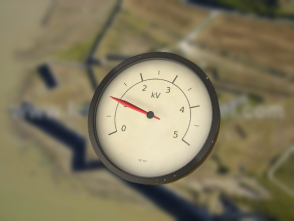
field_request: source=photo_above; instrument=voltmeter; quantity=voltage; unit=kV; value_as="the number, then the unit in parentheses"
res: 1 (kV)
